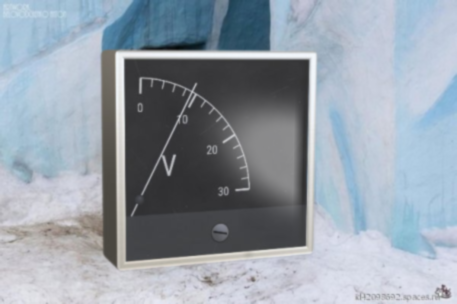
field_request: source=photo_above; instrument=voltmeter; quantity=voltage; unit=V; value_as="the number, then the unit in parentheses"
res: 9 (V)
